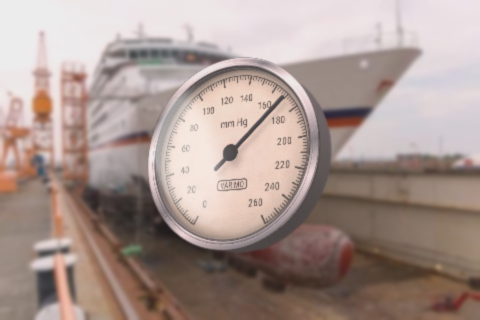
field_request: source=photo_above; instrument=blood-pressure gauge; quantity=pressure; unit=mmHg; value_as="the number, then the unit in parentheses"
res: 170 (mmHg)
